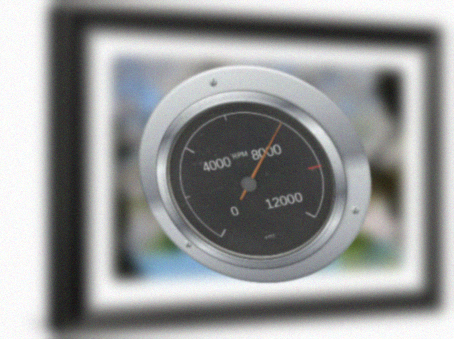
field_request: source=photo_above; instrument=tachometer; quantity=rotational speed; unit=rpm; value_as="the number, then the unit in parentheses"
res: 8000 (rpm)
